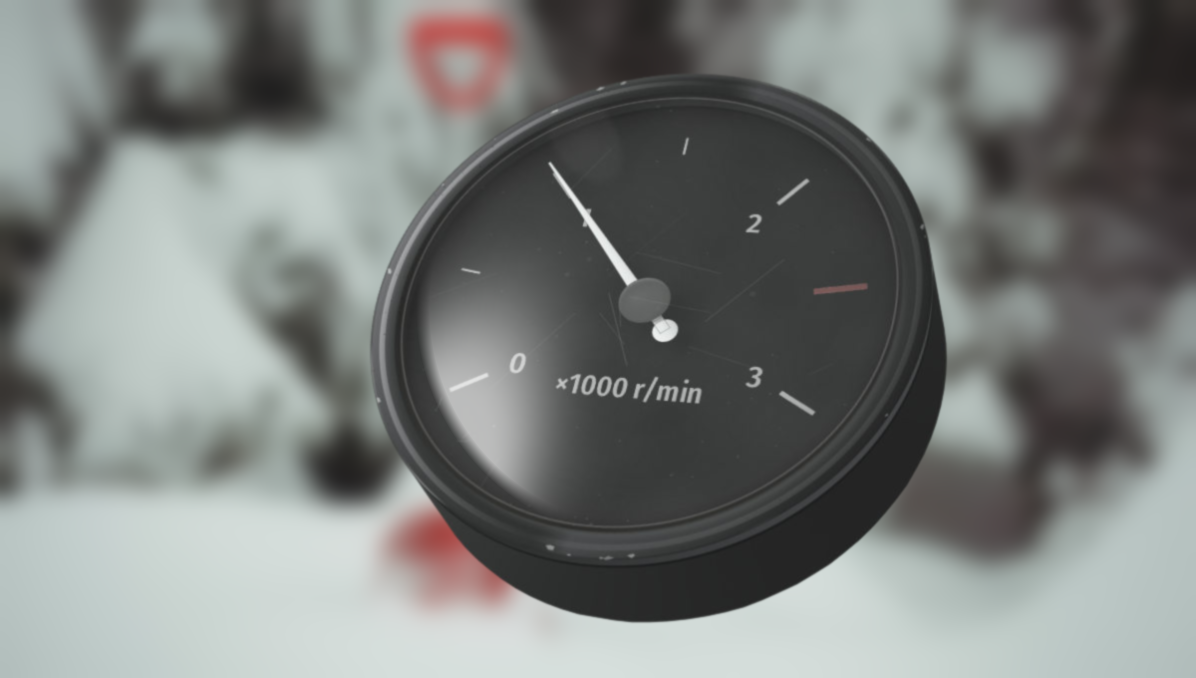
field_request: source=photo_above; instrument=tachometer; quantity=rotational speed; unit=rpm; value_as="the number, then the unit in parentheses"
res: 1000 (rpm)
